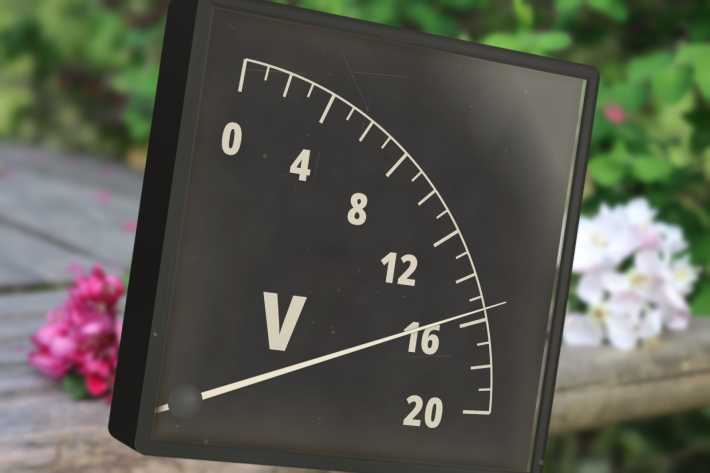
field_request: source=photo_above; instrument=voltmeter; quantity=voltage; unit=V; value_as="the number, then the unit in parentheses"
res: 15.5 (V)
